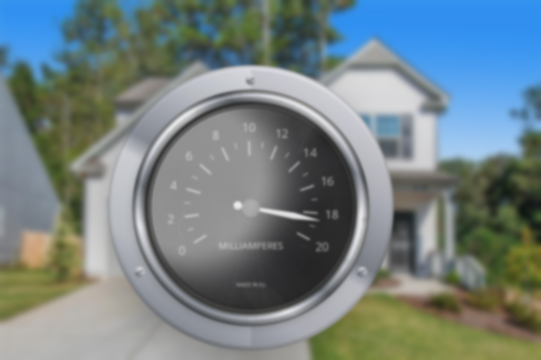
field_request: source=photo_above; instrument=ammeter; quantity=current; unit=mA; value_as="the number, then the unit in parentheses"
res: 18.5 (mA)
